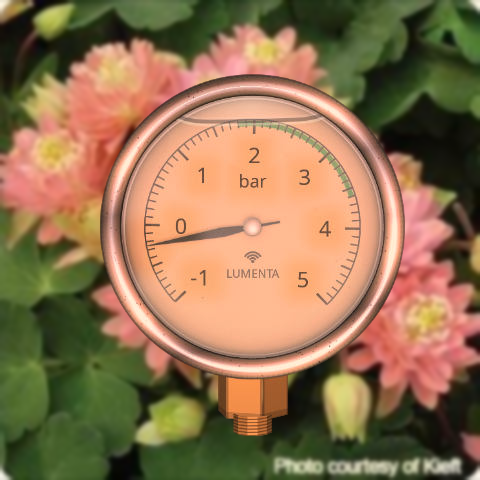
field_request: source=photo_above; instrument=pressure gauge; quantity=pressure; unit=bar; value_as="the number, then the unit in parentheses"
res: -0.25 (bar)
